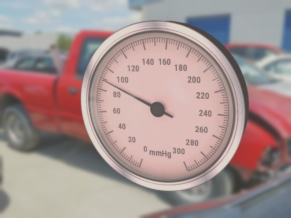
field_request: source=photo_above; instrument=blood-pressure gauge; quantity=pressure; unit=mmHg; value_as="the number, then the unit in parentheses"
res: 90 (mmHg)
